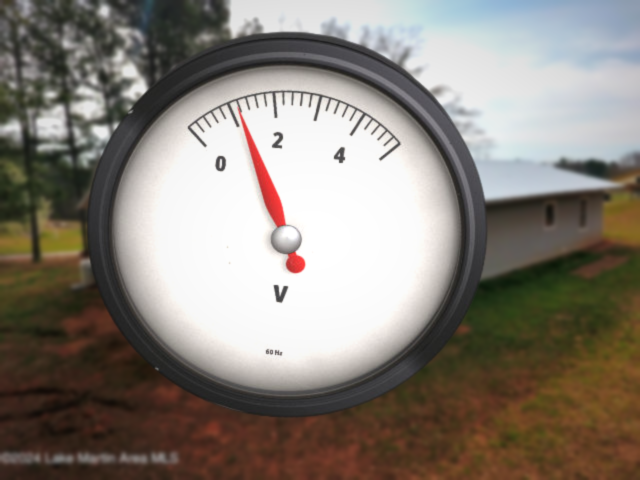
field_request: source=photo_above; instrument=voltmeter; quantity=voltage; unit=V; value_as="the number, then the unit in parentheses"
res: 1.2 (V)
